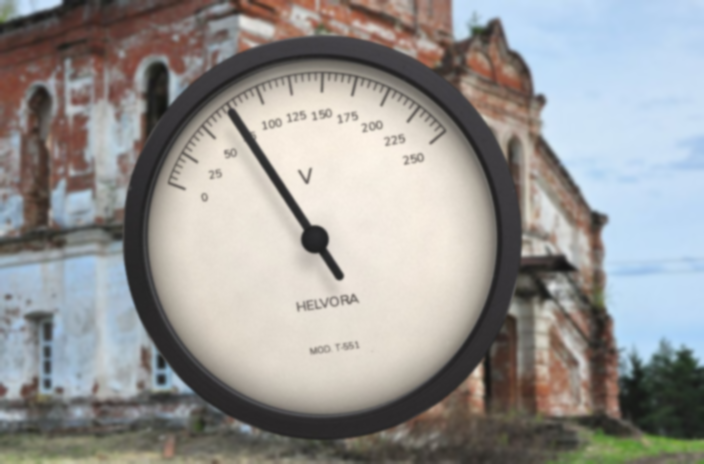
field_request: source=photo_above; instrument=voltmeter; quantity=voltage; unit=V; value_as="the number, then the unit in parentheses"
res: 75 (V)
